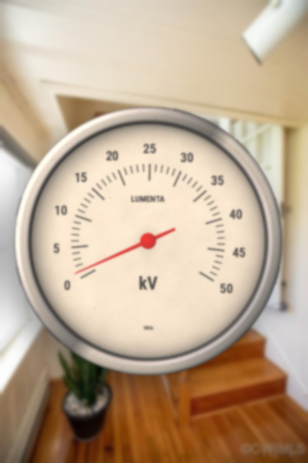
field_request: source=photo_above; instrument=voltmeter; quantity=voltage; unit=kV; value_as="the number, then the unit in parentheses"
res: 1 (kV)
